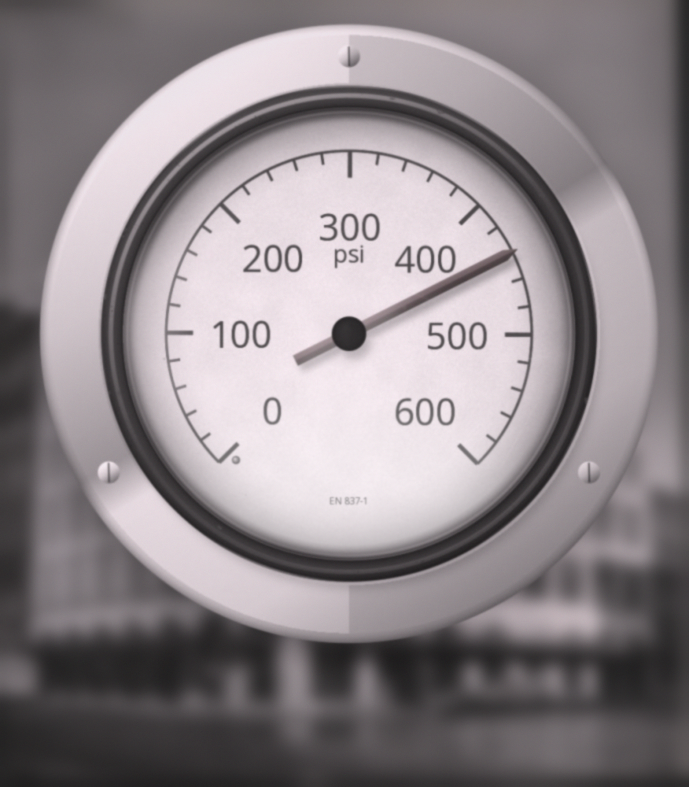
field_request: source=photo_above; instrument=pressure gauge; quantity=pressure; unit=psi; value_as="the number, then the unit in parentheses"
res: 440 (psi)
